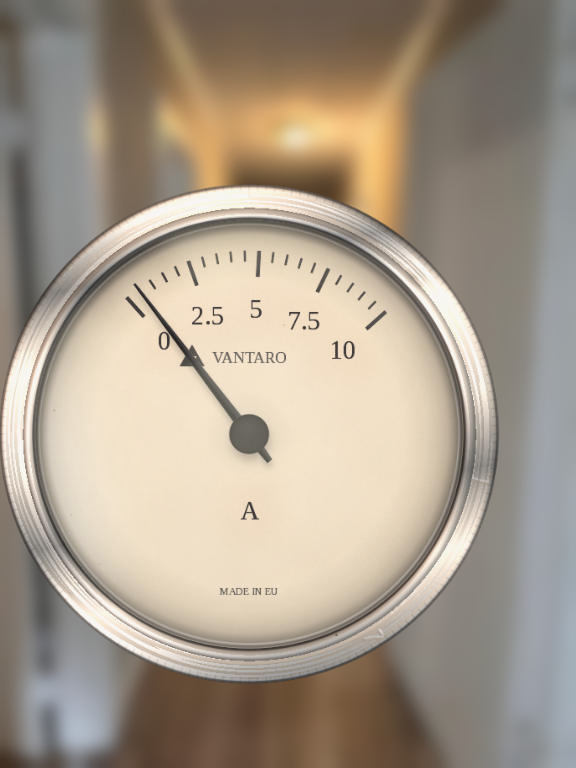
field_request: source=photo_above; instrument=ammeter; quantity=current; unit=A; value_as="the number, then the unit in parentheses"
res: 0.5 (A)
